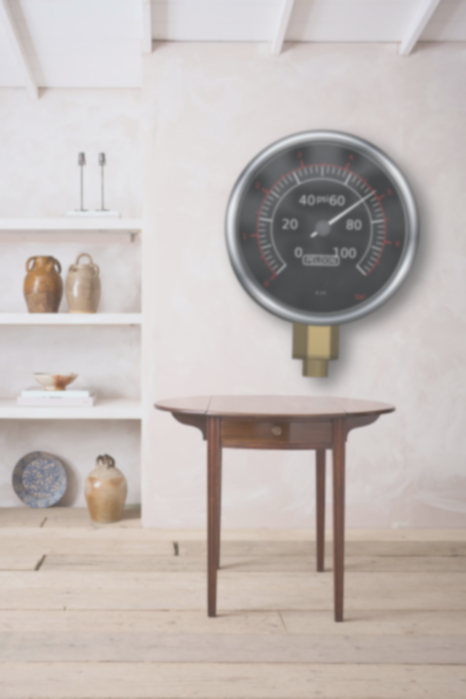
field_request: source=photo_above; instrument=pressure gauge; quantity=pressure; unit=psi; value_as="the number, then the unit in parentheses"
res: 70 (psi)
